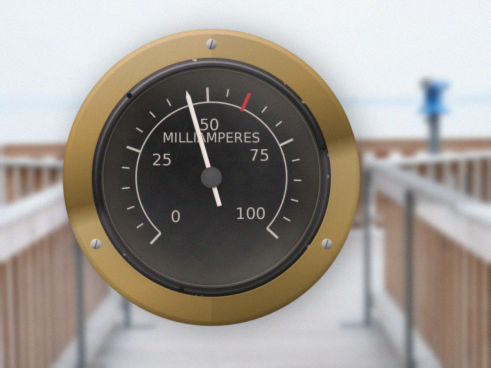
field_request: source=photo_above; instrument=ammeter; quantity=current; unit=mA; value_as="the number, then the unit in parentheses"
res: 45 (mA)
